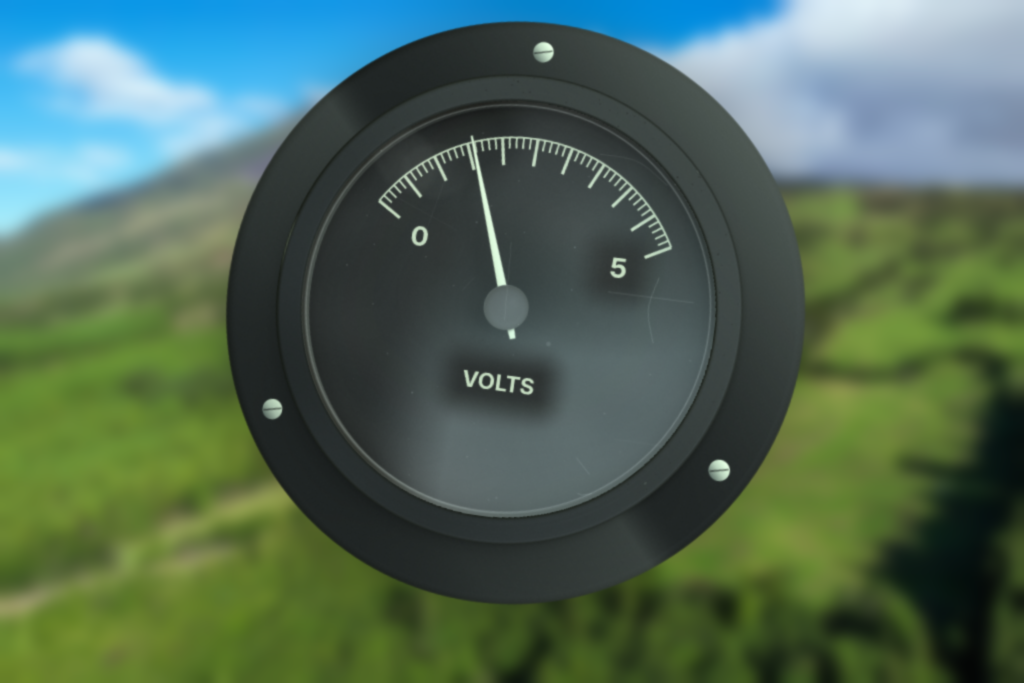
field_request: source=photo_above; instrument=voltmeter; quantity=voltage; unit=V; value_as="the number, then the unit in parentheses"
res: 1.6 (V)
